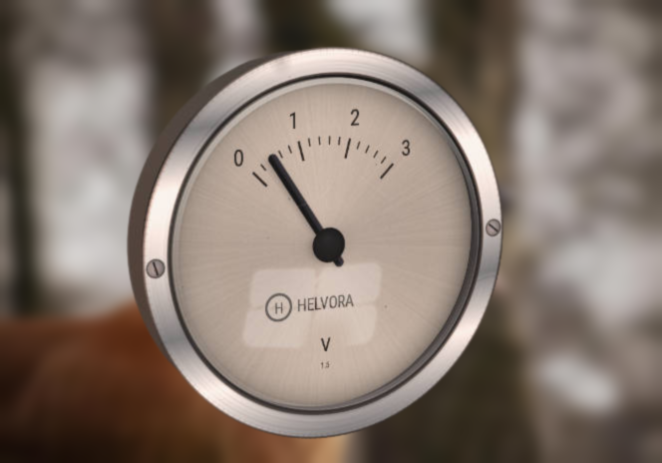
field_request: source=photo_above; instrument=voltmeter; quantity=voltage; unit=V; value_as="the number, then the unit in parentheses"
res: 0.4 (V)
